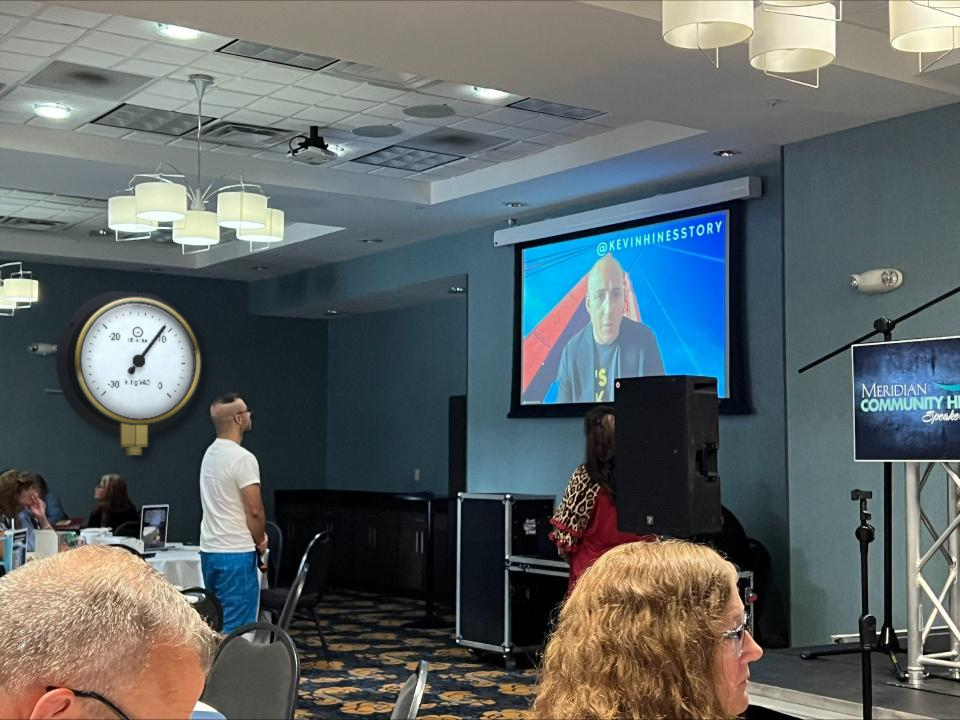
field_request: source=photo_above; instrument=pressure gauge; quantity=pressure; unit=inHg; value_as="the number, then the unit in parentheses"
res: -11 (inHg)
